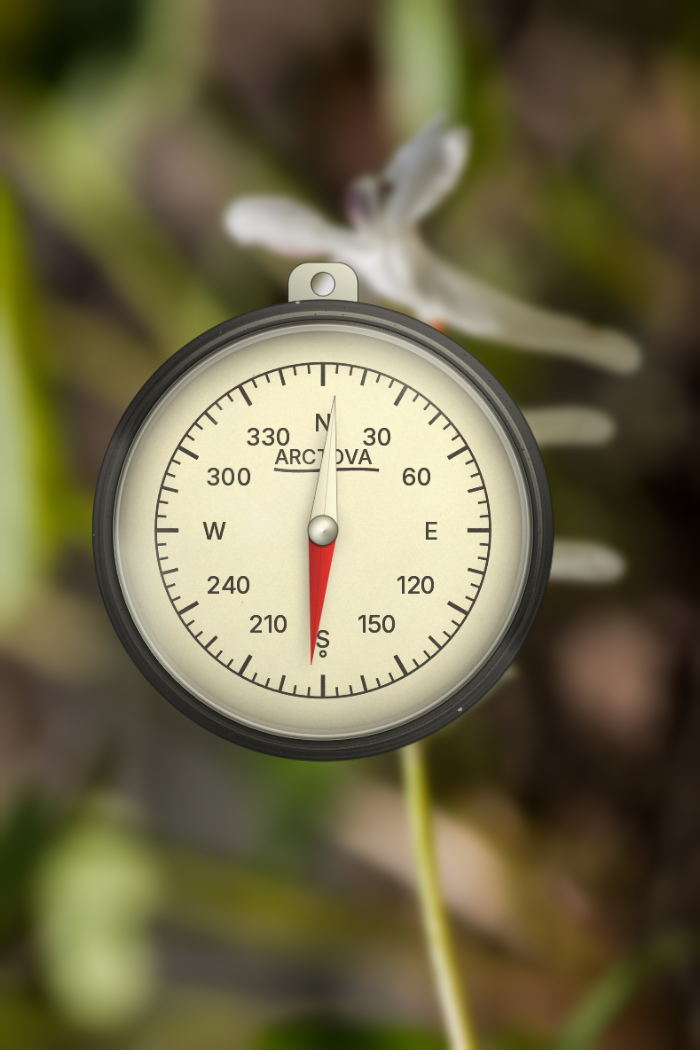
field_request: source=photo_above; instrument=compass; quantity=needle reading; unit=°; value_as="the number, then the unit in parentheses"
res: 185 (°)
